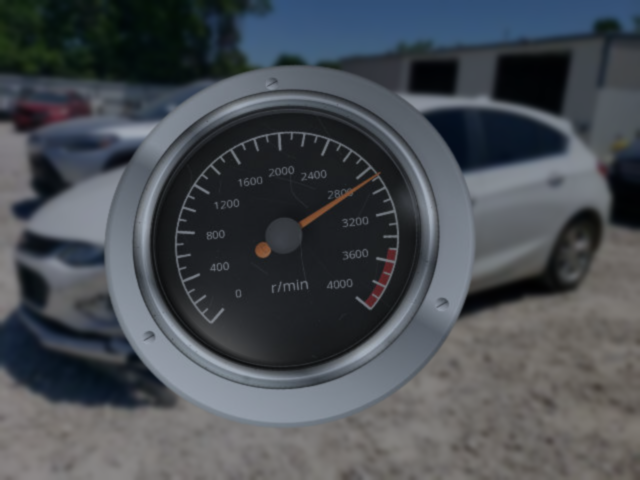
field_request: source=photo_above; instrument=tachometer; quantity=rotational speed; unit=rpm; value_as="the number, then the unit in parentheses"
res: 2900 (rpm)
